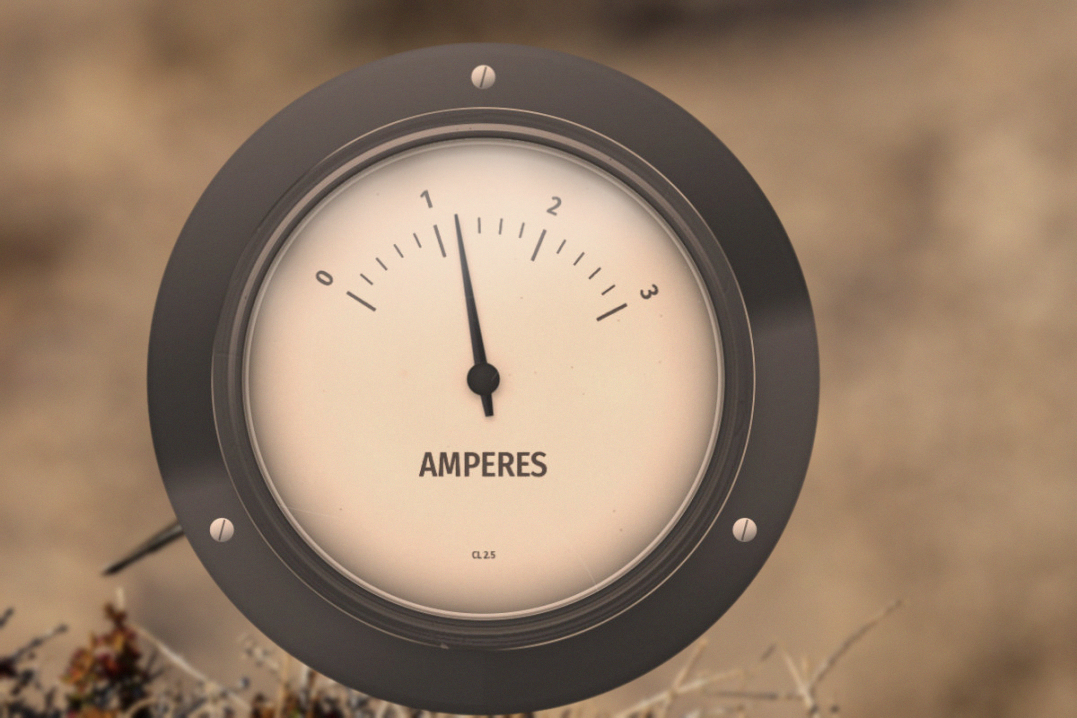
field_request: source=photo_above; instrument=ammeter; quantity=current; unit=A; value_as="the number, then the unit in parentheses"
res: 1.2 (A)
